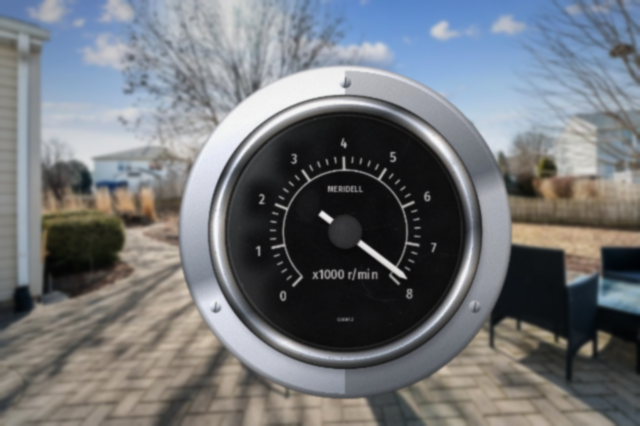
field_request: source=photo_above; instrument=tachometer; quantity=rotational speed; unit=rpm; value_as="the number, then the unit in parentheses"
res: 7800 (rpm)
